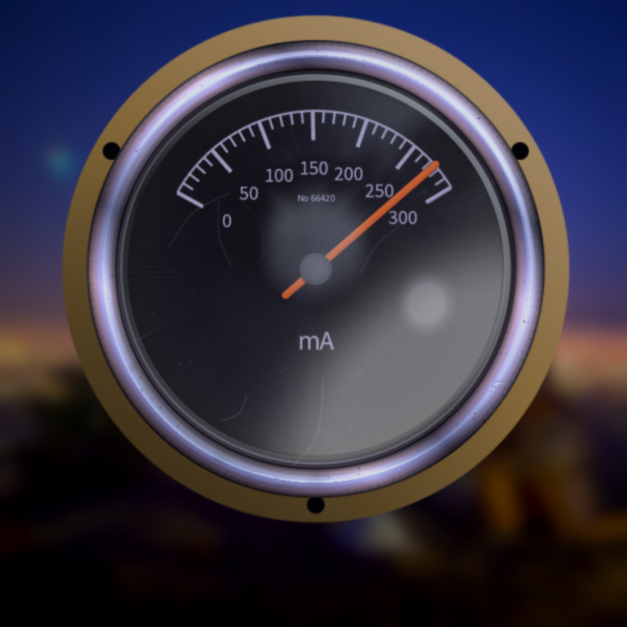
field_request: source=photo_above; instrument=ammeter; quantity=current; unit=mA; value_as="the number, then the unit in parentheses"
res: 275 (mA)
